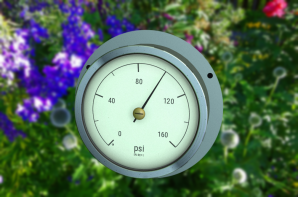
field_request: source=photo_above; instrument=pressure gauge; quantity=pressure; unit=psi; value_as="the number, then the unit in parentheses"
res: 100 (psi)
